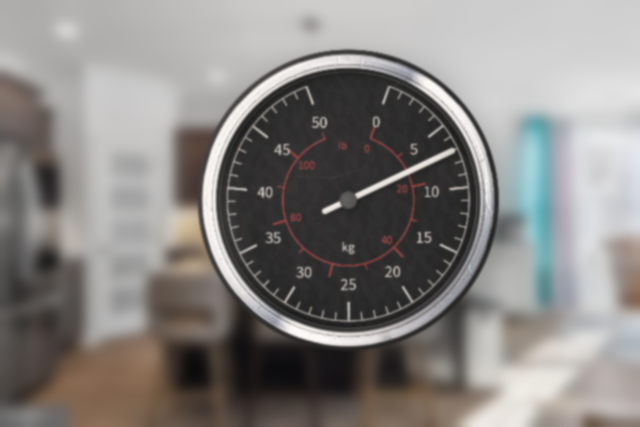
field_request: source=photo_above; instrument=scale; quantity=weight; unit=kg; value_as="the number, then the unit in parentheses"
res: 7 (kg)
